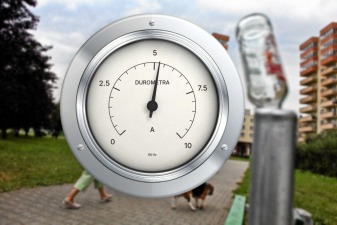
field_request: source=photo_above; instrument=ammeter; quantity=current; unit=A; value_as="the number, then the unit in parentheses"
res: 5.25 (A)
